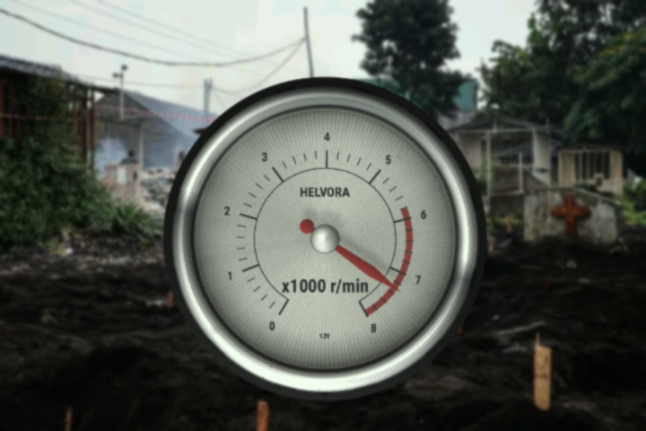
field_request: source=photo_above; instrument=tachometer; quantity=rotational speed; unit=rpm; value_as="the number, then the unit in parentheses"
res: 7300 (rpm)
